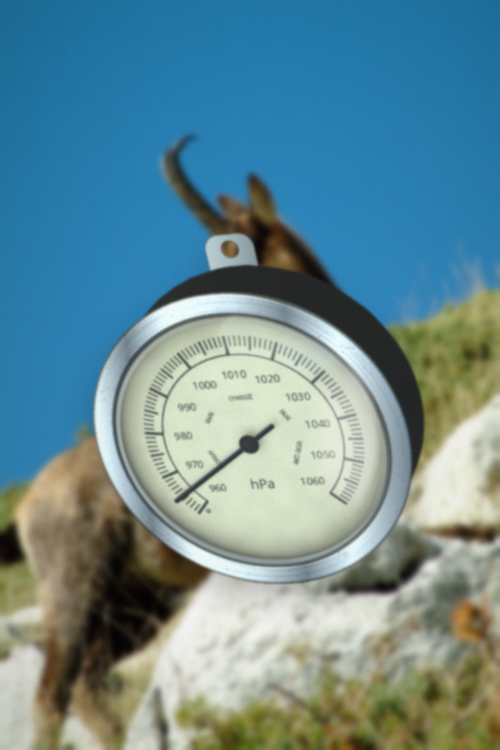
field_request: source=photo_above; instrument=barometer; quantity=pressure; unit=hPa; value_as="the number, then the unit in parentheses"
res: 965 (hPa)
